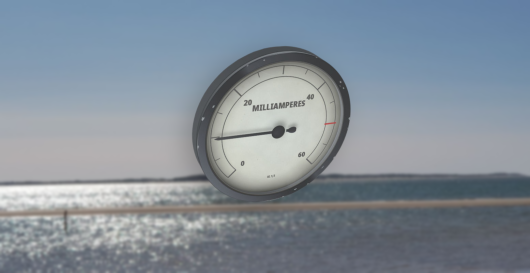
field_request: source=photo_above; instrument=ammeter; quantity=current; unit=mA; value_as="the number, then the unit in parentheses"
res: 10 (mA)
